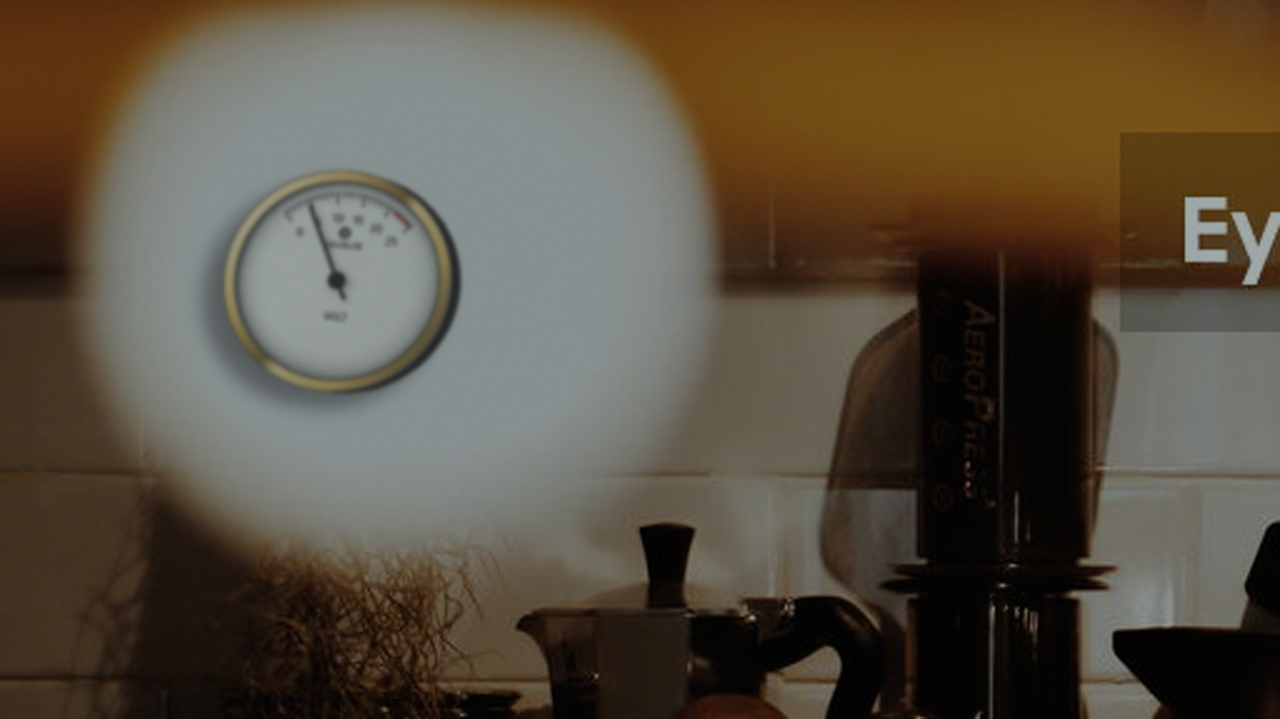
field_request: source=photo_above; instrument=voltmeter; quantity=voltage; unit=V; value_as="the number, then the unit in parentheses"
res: 5 (V)
